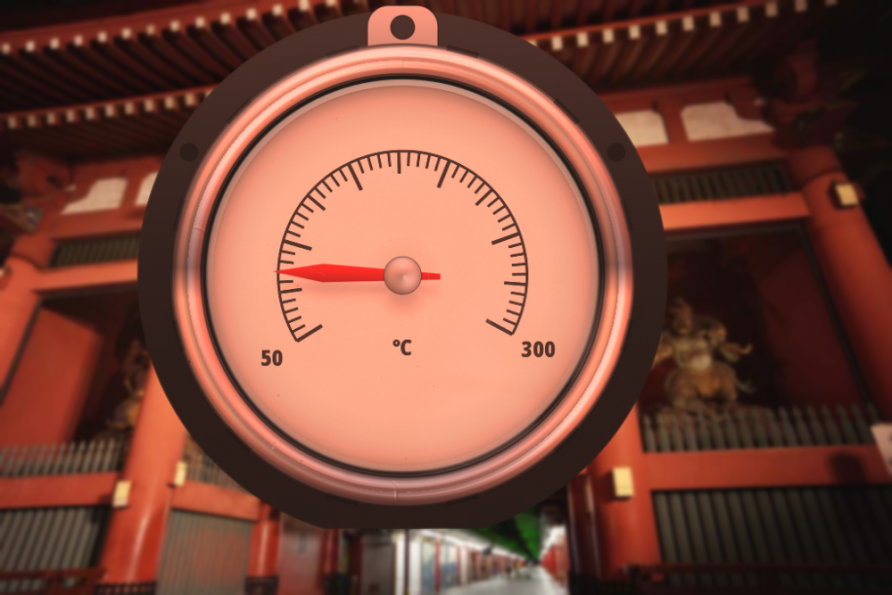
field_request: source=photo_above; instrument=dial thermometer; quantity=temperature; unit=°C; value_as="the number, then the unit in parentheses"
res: 85 (°C)
